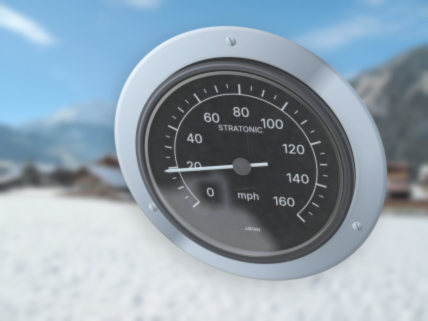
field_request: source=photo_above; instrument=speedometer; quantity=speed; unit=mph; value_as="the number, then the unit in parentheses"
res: 20 (mph)
